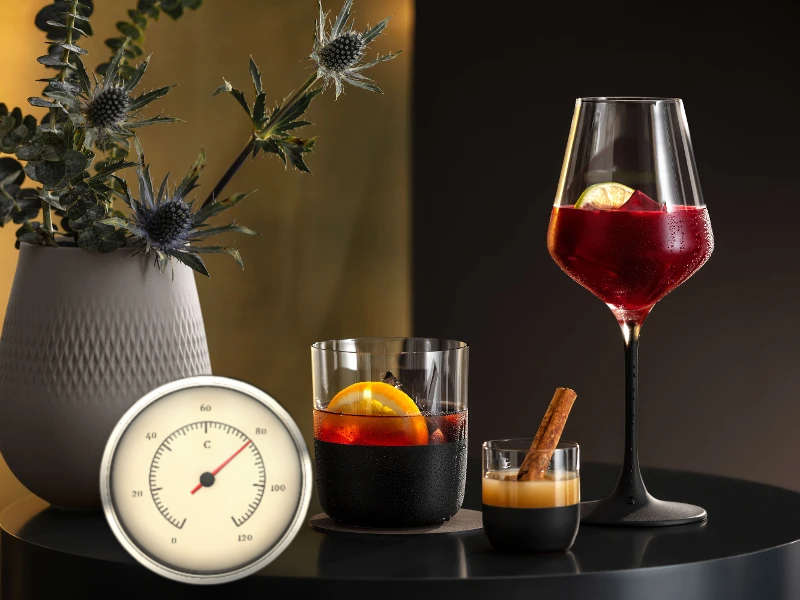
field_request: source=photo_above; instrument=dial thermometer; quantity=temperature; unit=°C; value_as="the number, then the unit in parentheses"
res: 80 (°C)
